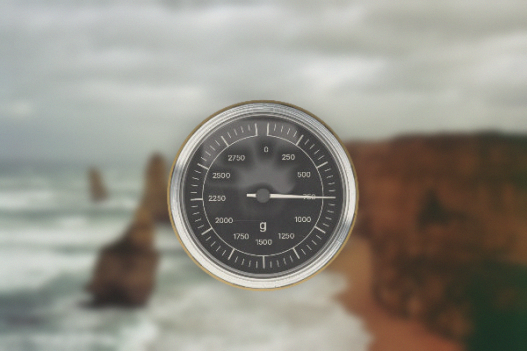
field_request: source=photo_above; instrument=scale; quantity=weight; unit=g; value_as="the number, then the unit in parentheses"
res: 750 (g)
